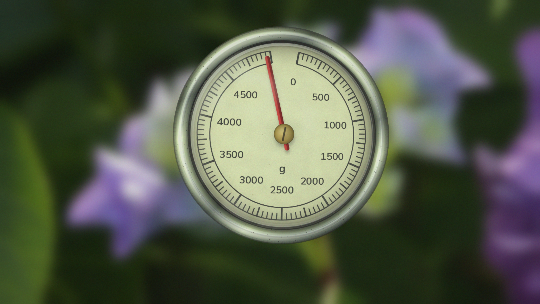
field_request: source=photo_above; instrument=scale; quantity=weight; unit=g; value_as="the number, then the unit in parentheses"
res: 4950 (g)
